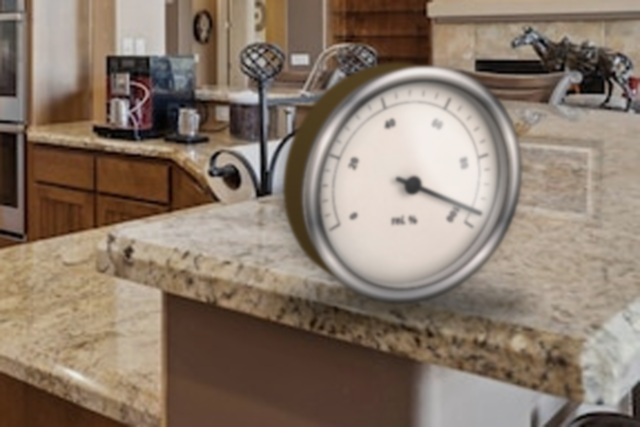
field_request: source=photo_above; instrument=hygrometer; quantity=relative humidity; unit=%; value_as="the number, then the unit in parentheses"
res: 96 (%)
